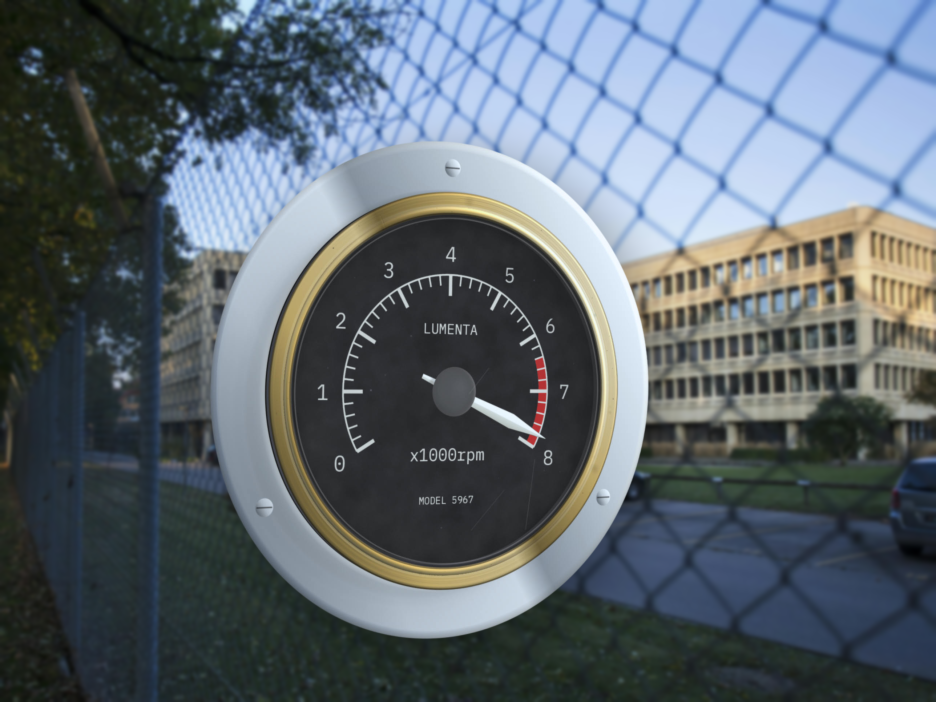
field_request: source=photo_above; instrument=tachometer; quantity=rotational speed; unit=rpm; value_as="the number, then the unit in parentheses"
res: 7800 (rpm)
